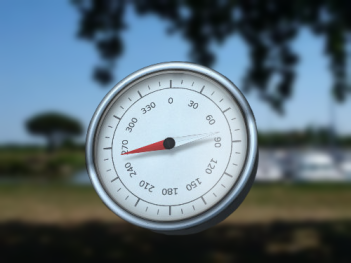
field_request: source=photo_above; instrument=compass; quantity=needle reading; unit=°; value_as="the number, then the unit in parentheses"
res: 260 (°)
